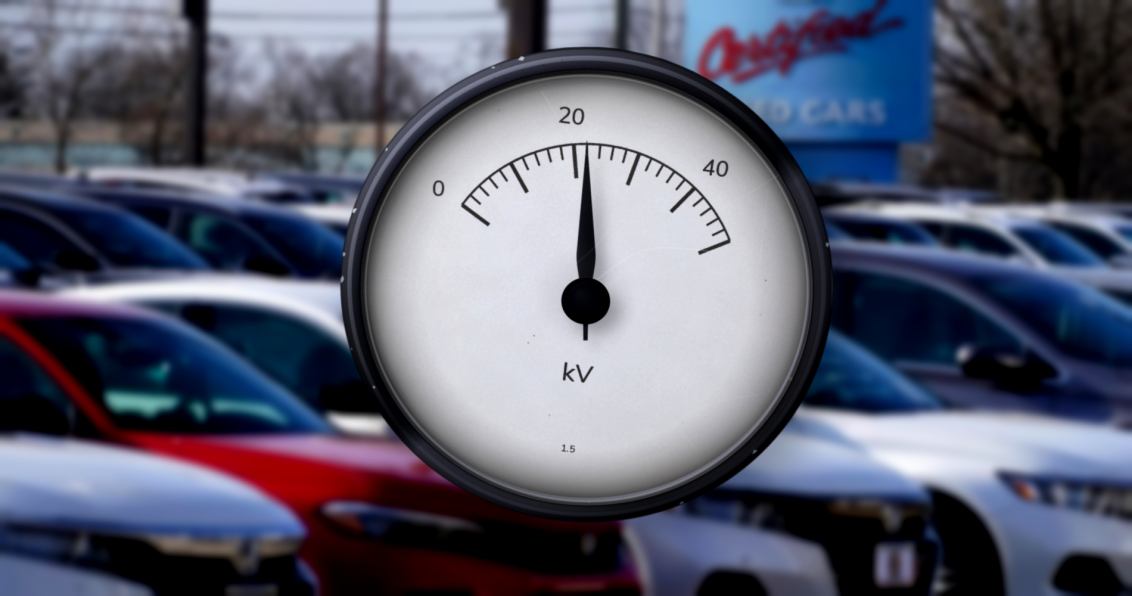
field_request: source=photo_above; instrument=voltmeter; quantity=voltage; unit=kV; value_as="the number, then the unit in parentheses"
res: 22 (kV)
